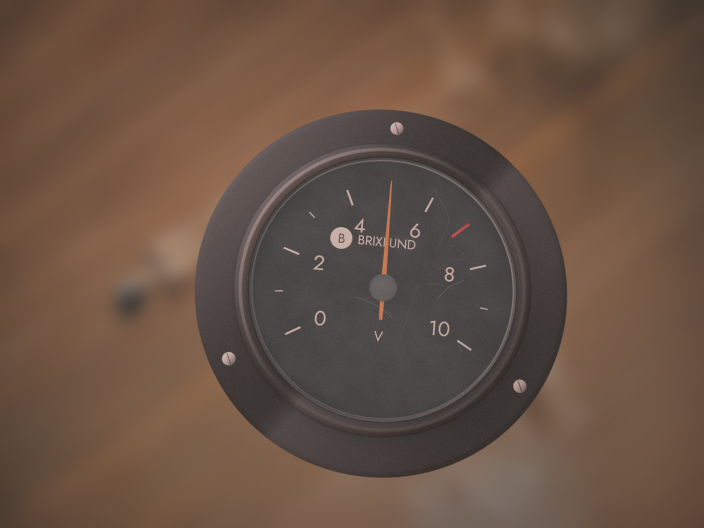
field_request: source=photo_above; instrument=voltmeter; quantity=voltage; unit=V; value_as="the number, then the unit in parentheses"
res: 5 (V)
